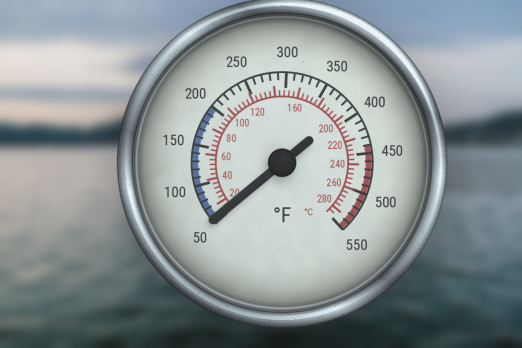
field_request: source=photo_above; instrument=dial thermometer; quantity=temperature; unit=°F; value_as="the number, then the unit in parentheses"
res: 55 (°F)
